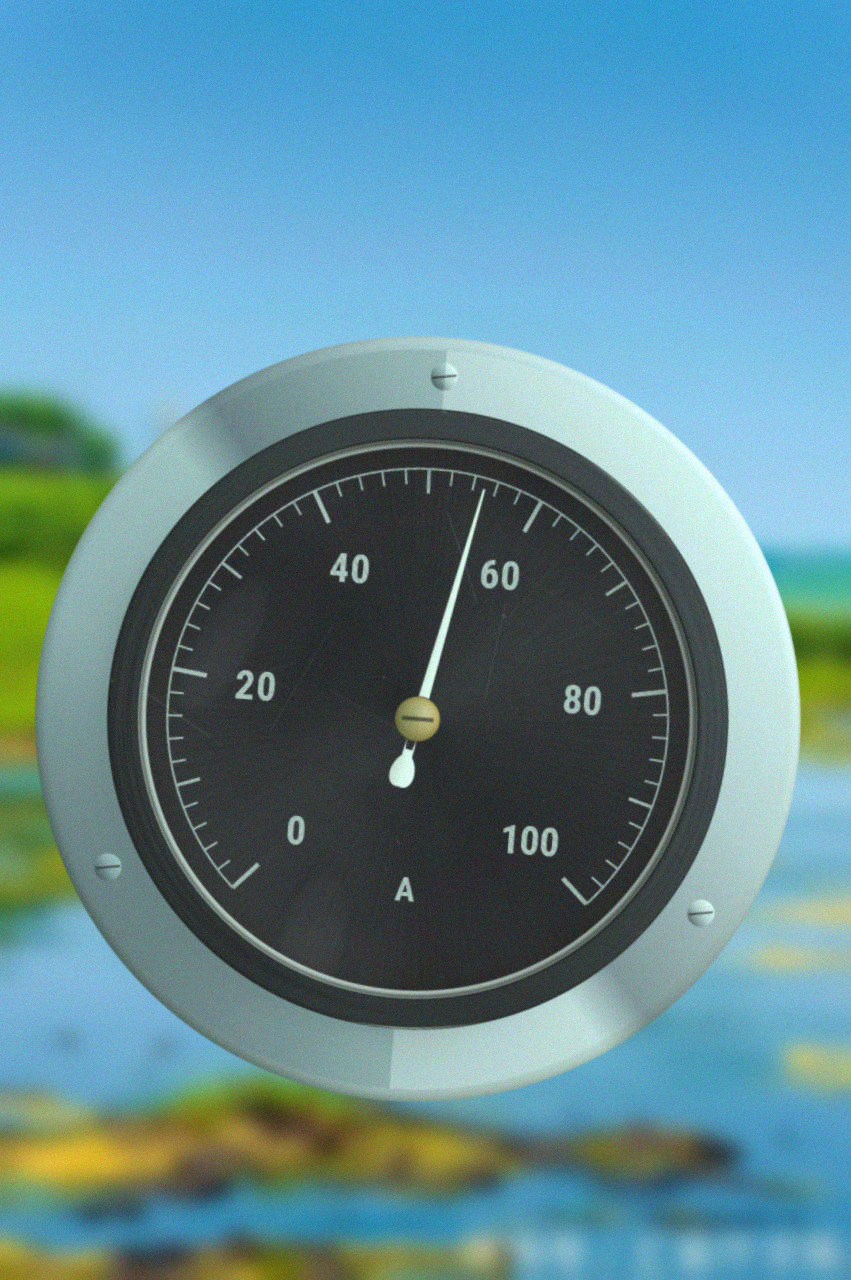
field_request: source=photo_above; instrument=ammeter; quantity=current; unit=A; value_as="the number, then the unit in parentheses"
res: 55 (A)
